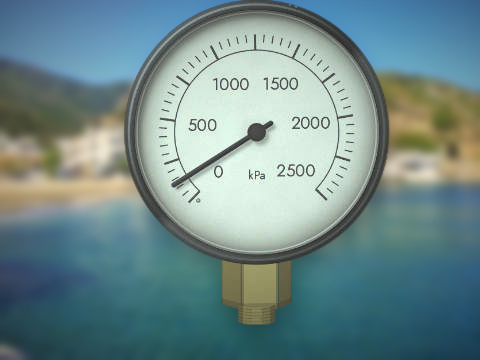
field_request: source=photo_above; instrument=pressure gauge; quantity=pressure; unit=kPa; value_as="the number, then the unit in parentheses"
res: 125 (kPa)
